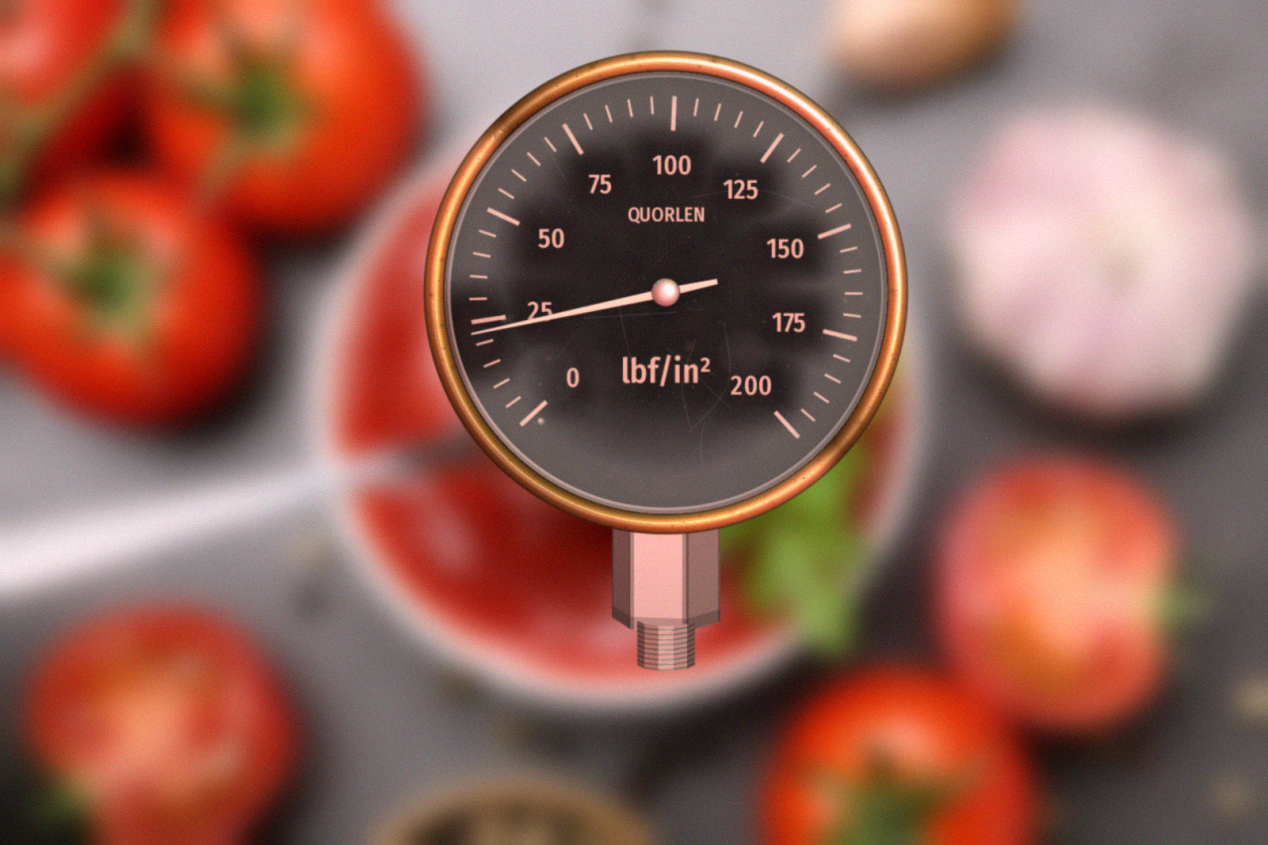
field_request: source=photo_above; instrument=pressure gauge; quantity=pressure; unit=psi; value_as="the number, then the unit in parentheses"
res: 22.5 (psi)
